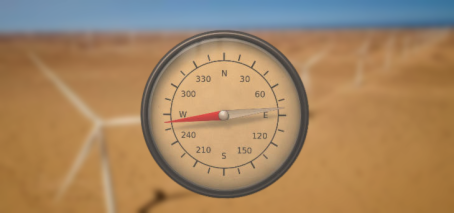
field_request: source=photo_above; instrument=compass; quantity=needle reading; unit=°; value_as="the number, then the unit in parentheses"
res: 262.5 (°)
